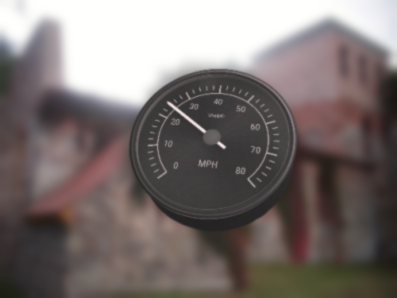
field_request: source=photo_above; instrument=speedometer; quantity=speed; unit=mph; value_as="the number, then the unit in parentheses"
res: 24 (mph)
